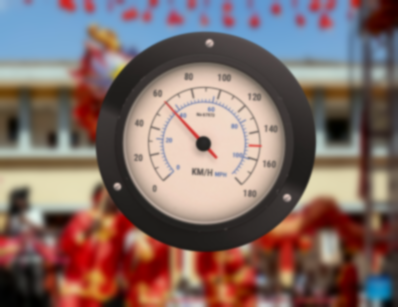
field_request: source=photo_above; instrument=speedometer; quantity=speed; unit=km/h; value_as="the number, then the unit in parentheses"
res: 60 (km/h)
